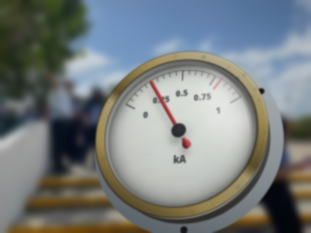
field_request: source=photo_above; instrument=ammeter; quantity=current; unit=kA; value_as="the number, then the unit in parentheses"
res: 0.25 (kA)
